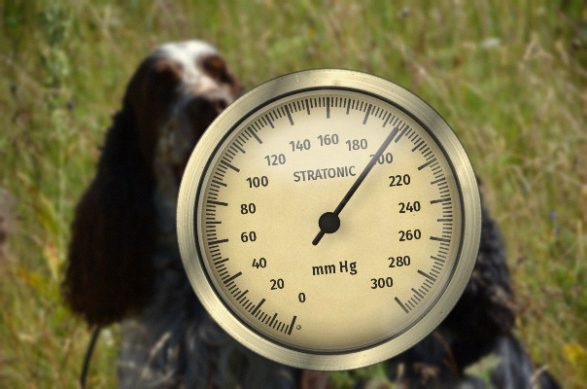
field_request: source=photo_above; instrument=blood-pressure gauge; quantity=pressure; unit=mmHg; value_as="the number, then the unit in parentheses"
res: 196 (mmHg)
